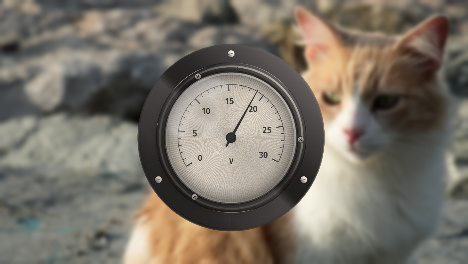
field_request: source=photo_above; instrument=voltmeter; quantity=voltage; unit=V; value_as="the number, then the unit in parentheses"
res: 19 (V)
